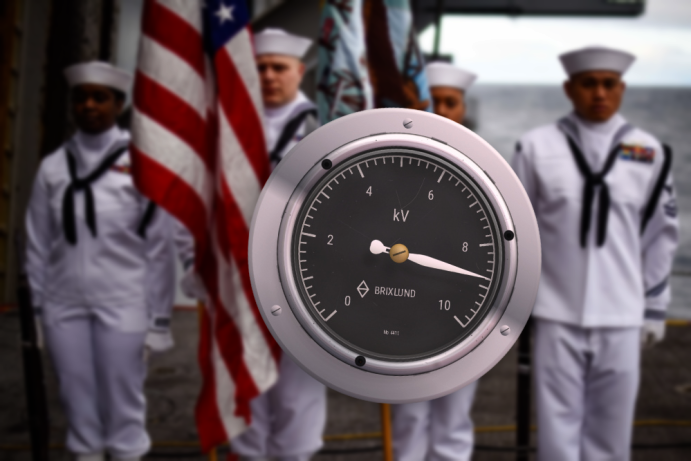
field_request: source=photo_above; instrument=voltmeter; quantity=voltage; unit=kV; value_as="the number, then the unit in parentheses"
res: 8.8 (kV)
